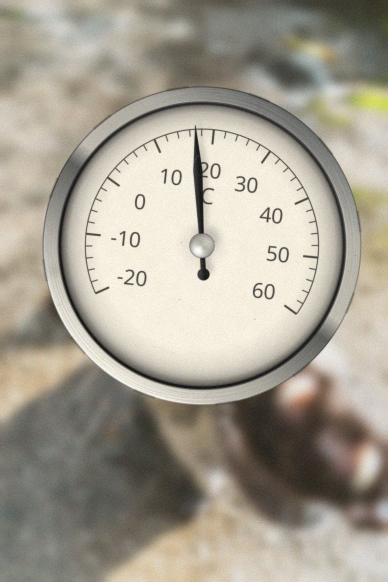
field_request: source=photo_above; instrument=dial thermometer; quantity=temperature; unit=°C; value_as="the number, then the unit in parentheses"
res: 17 (°C)
